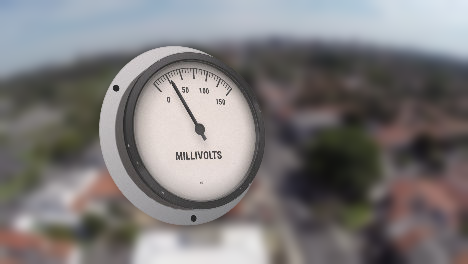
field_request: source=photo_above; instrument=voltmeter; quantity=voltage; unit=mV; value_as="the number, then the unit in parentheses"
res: 25 (mV)
